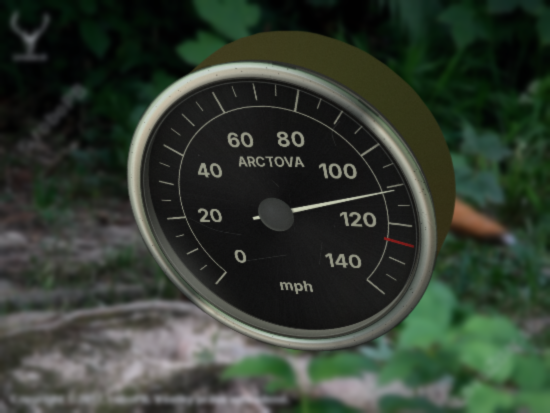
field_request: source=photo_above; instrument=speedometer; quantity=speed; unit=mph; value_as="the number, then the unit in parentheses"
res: 110 (mph)
